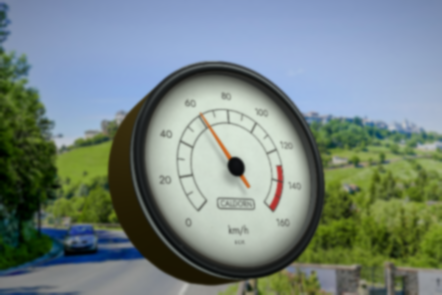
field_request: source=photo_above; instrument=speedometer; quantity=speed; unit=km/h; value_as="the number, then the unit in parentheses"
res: 60 (km/h)
